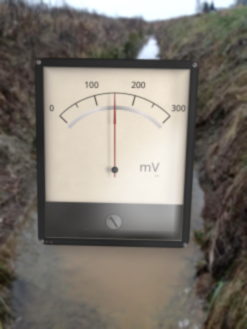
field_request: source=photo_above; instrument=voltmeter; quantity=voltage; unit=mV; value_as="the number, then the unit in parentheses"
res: 150 (mV)
